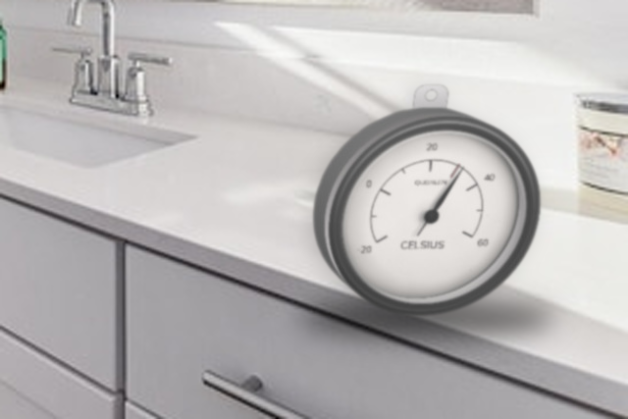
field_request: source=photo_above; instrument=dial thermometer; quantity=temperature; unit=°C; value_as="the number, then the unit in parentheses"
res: 30 (°C)
